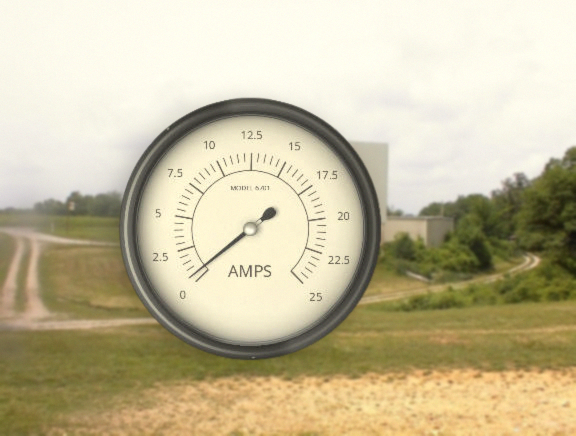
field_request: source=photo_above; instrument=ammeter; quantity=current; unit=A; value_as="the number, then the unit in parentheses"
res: 0.5 (A)
